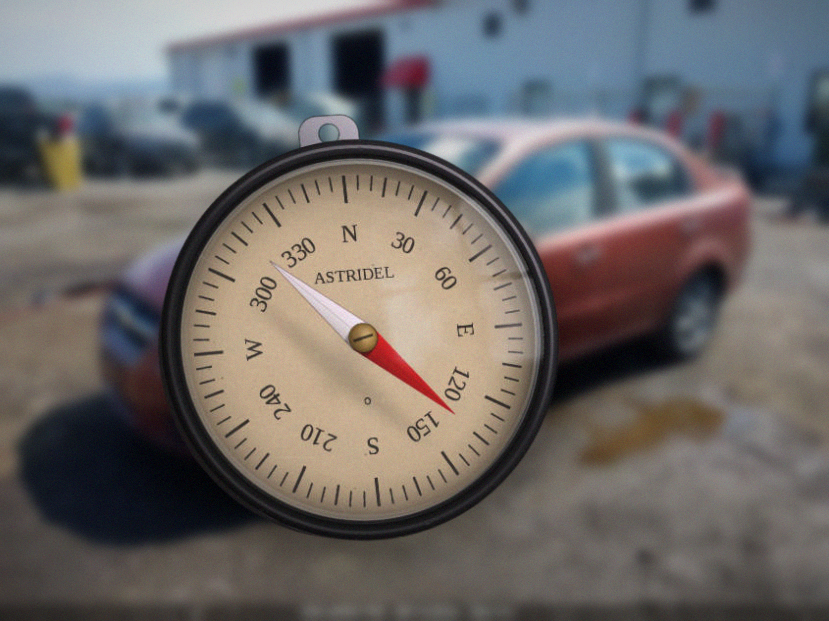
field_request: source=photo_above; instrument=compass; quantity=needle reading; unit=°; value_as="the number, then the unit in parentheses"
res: 135 (°)
